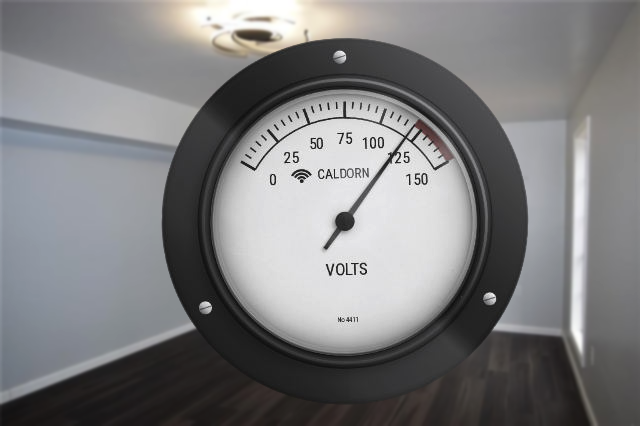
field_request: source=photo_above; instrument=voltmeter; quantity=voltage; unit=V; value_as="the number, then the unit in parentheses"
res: 120 (V)
